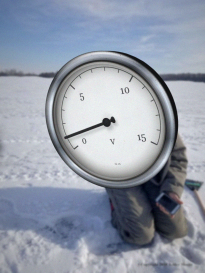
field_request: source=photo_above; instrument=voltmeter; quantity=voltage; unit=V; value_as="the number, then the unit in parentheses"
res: 1 (V)
